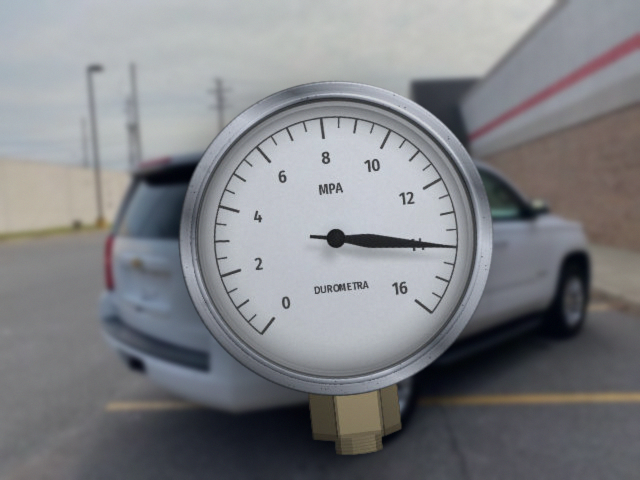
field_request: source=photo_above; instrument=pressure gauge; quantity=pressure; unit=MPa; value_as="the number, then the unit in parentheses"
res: 14 (MPa)
